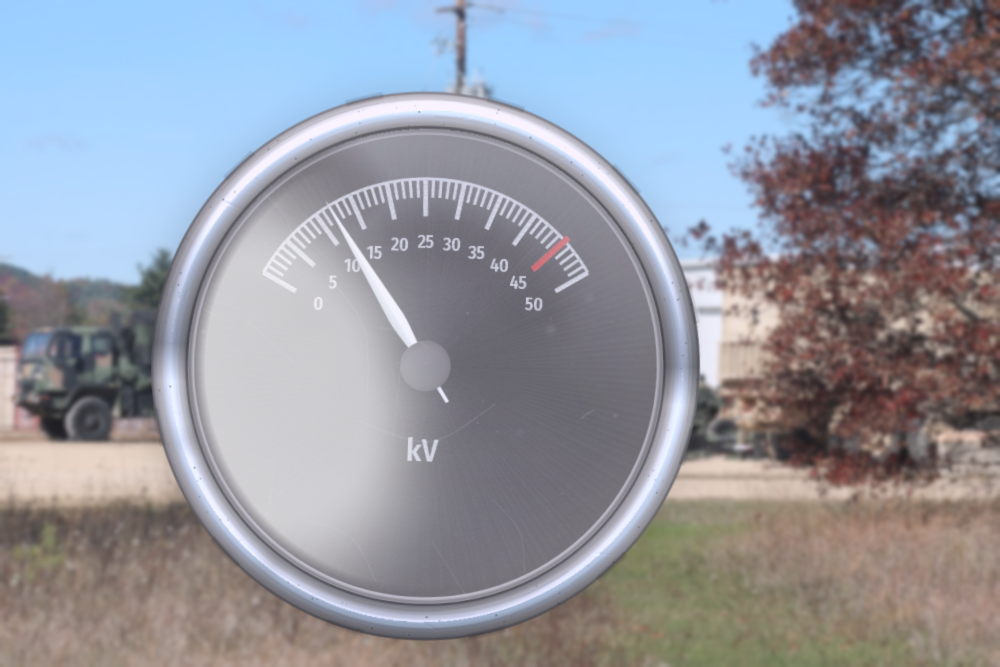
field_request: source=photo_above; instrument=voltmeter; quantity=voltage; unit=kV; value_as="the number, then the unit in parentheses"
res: 12 (kV)
